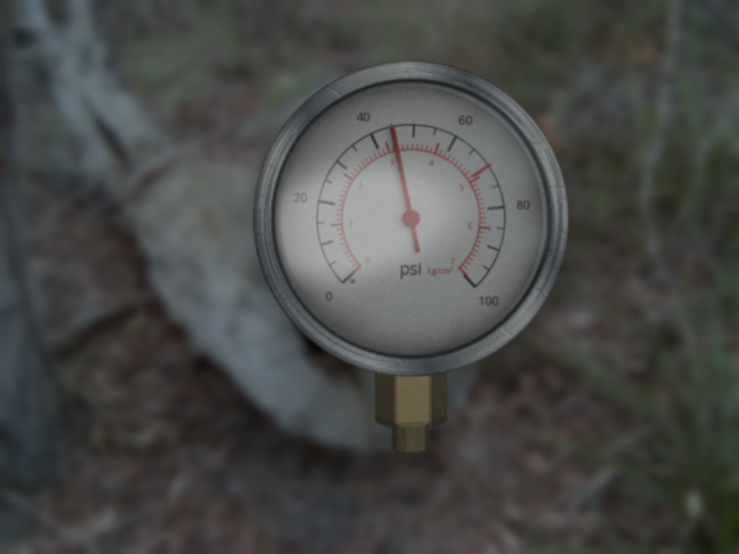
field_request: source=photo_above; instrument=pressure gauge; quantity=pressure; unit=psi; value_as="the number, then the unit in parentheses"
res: 45 (psi)
